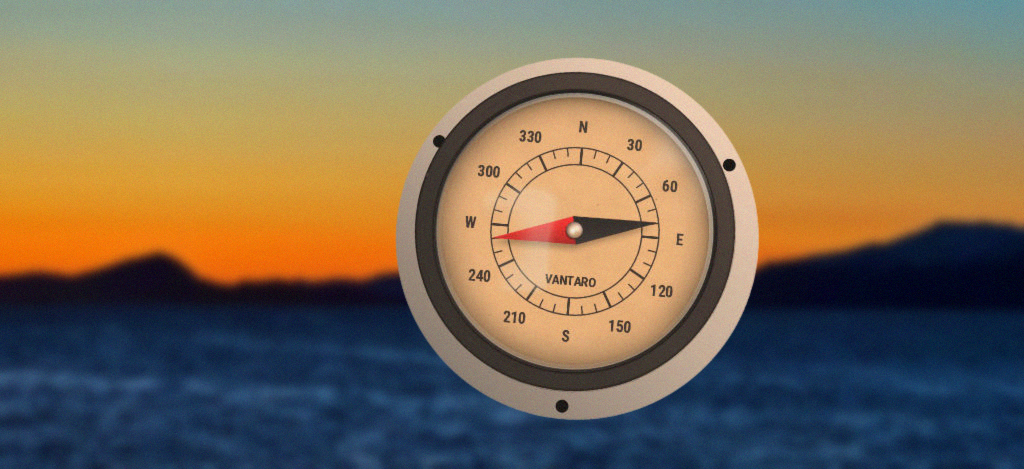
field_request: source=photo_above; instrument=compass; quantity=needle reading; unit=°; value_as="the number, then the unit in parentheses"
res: 260 (°)
